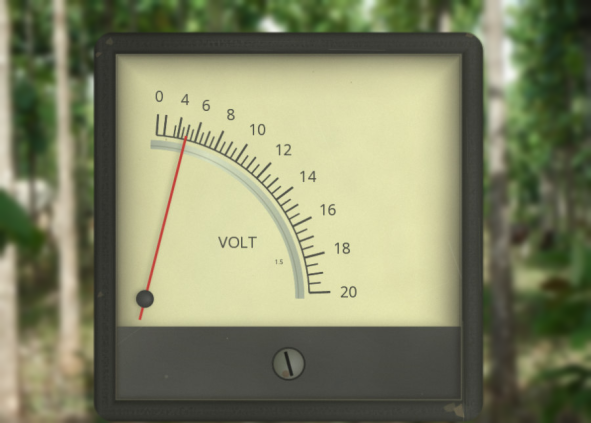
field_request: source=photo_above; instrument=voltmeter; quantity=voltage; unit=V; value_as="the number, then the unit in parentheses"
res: 5 (V)
